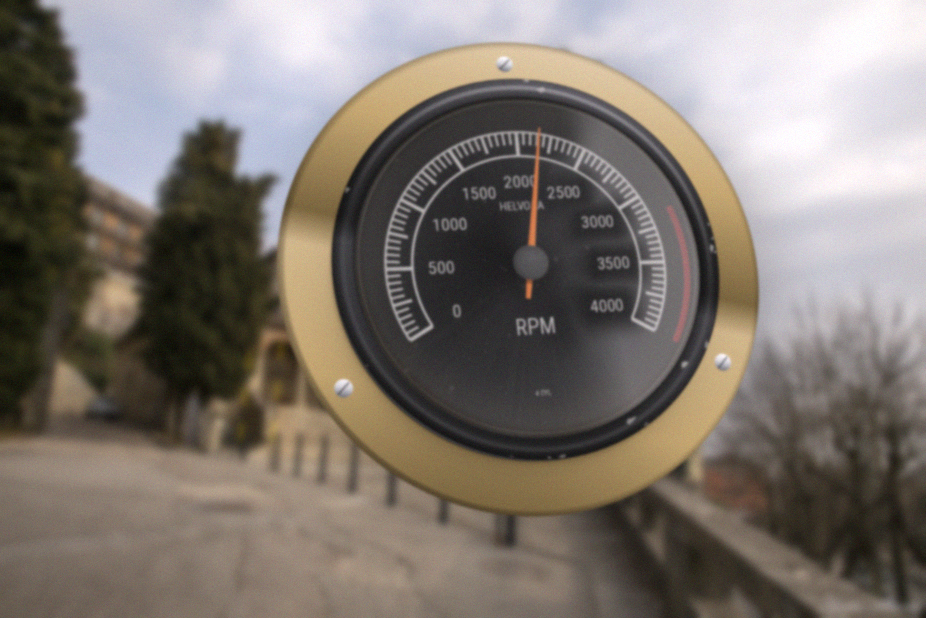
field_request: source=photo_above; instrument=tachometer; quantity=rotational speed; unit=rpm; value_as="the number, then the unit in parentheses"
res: 2150 (rpm)
